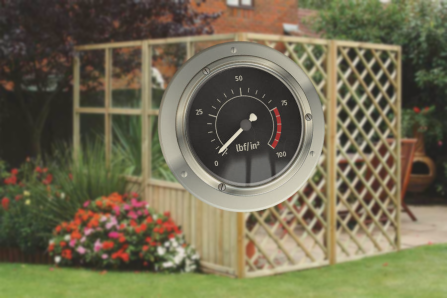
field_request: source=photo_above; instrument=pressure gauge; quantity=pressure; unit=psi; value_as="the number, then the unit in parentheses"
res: 2.5 (psi)
